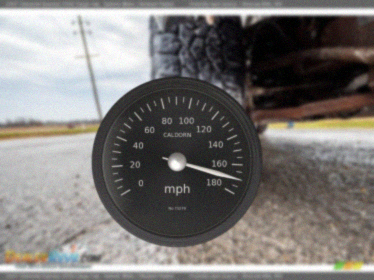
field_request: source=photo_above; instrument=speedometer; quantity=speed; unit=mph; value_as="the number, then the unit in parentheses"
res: 170 (mph)
